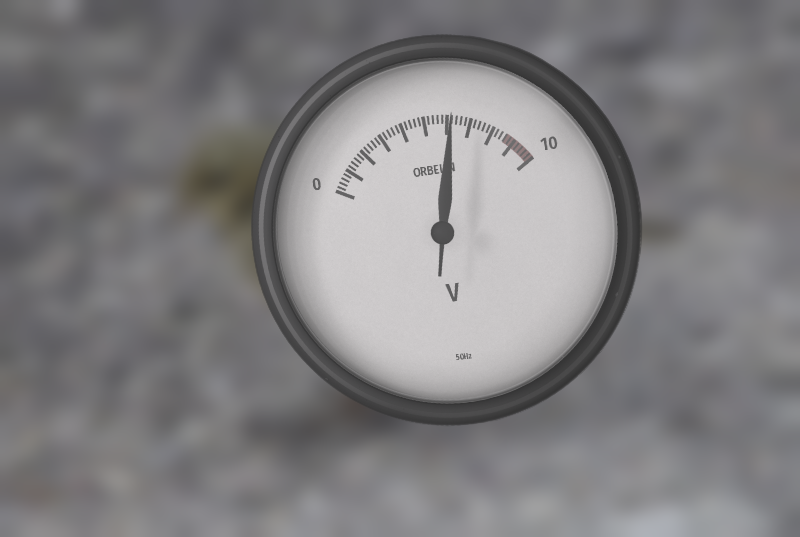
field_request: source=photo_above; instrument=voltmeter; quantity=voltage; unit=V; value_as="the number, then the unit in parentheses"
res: 6.2 (V)
